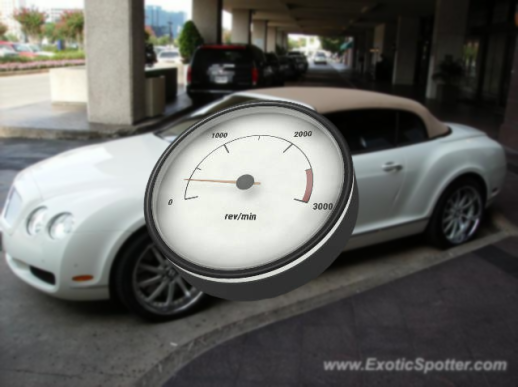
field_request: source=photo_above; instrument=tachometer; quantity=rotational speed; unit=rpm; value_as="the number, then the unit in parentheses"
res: 250 (rpm)
